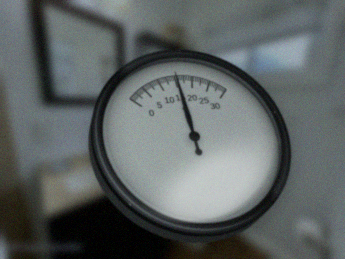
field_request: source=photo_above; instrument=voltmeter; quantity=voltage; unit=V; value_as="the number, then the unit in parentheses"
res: 15 (V)
